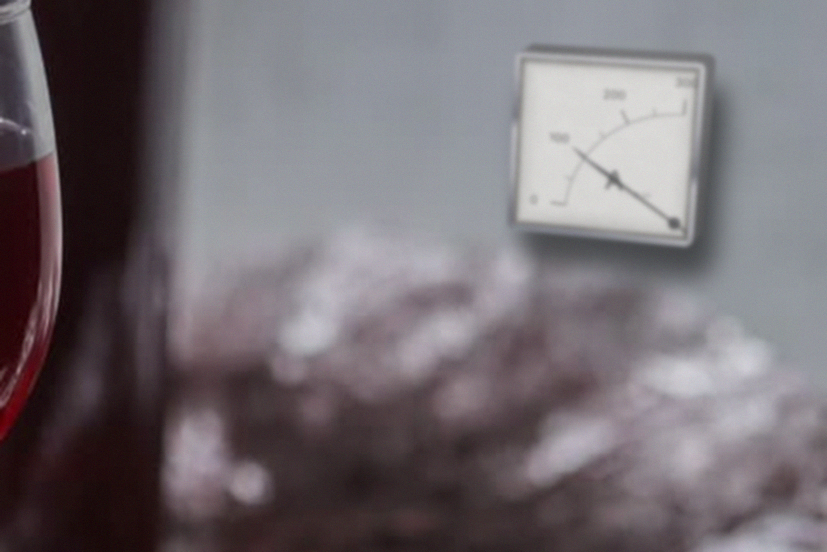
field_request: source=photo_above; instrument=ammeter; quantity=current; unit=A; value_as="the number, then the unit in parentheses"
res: 100 (A)
